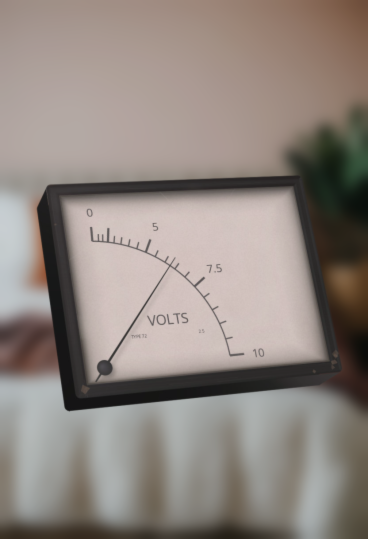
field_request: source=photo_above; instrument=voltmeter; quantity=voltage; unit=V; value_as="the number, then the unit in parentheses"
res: 6.25 (V)
